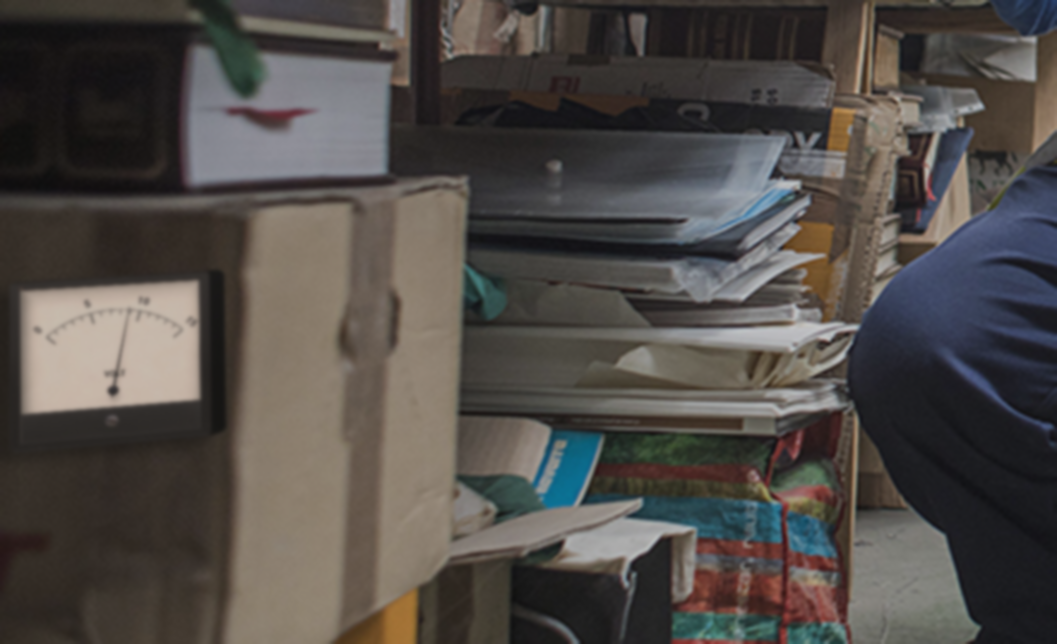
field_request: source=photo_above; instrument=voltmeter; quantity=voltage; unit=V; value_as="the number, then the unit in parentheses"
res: 9 (V)
